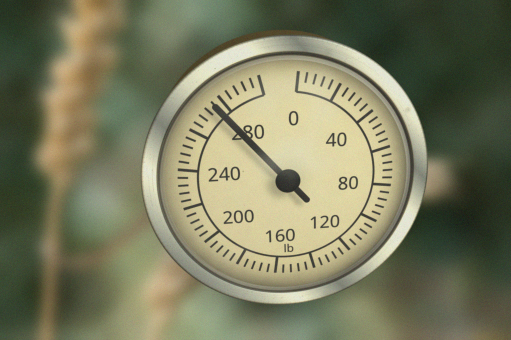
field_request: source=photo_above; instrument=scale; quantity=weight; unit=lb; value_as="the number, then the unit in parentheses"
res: 276 (lb)
